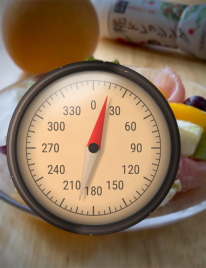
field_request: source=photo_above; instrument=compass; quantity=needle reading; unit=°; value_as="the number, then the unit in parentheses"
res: 15 (°)
